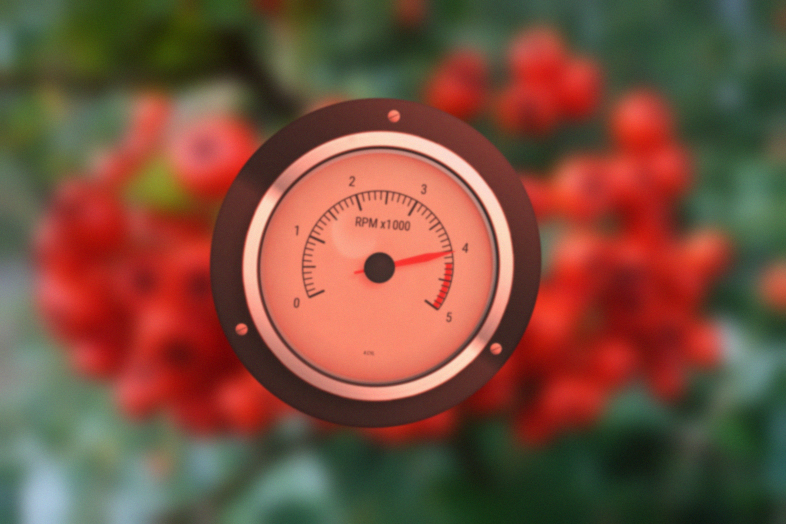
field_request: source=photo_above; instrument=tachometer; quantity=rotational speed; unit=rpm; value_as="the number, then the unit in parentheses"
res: 4000 (rpm)
